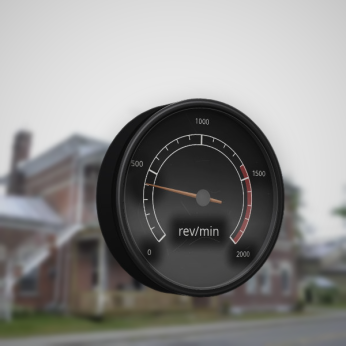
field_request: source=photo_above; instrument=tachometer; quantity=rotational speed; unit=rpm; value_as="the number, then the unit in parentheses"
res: 400 (rpm)
